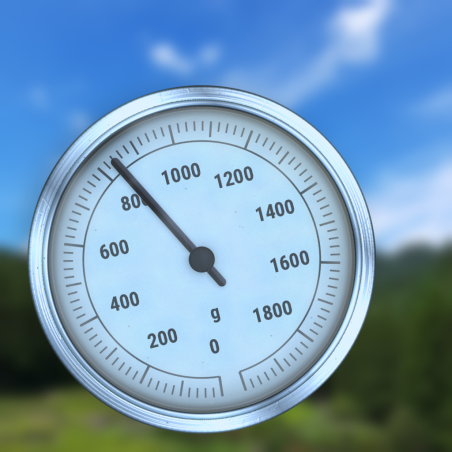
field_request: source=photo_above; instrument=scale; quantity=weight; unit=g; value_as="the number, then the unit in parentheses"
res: 840 (g)
